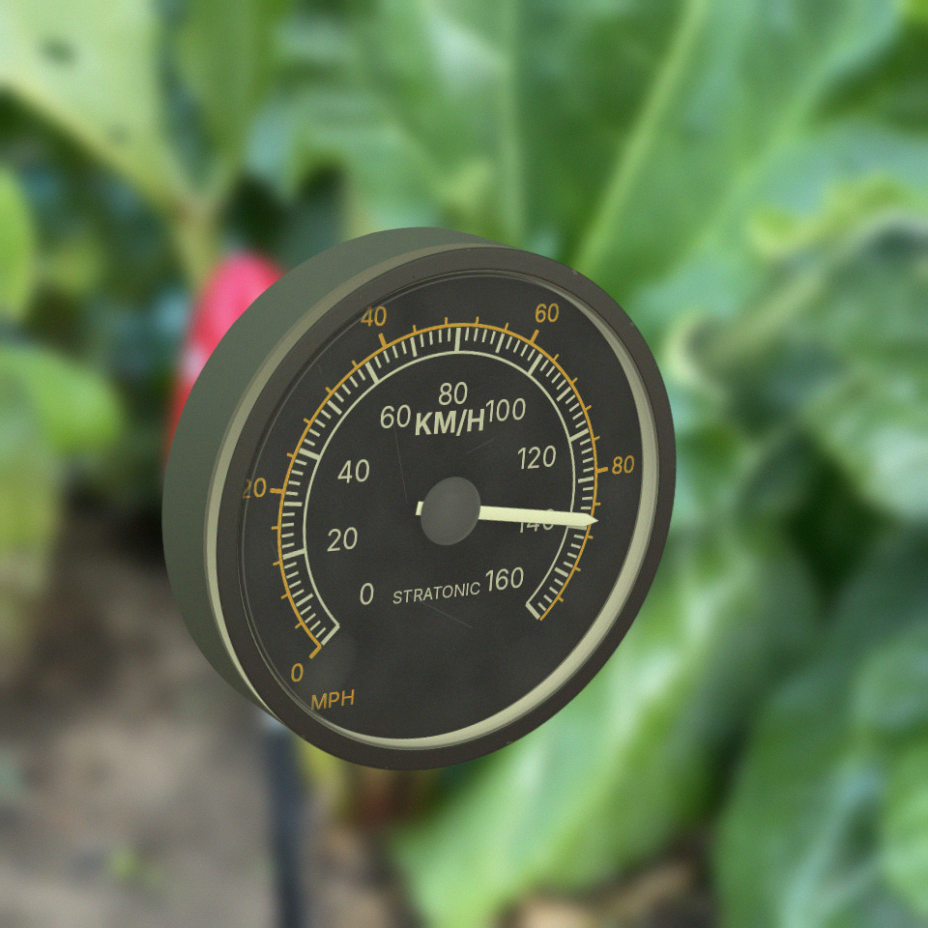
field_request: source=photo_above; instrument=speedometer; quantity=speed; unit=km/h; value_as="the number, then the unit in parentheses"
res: 138 (km/h)
